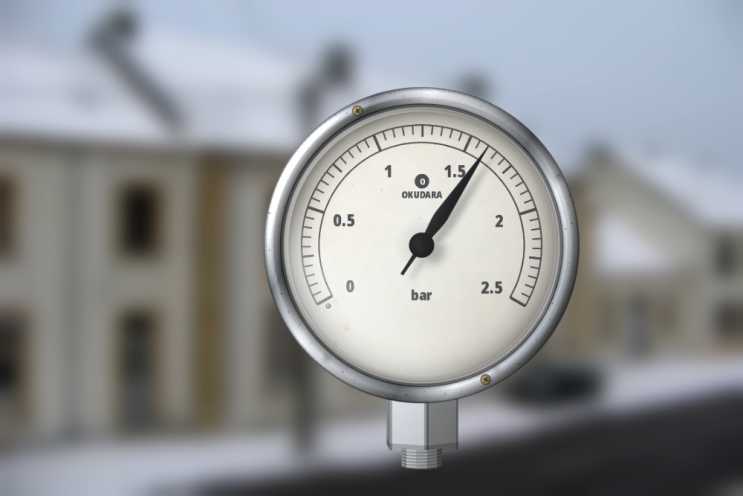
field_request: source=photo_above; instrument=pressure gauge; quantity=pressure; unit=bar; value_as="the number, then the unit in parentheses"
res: 1.6 (bar)
